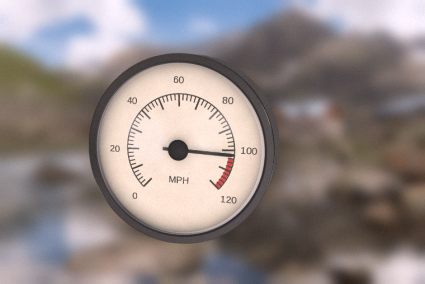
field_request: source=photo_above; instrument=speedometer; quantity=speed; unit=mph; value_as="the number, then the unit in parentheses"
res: 102 (mph)
